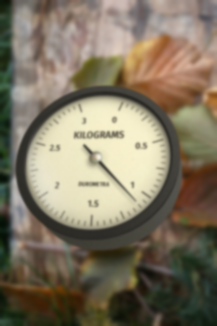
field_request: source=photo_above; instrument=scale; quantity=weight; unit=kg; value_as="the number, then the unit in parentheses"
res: 1.1 (kg)
